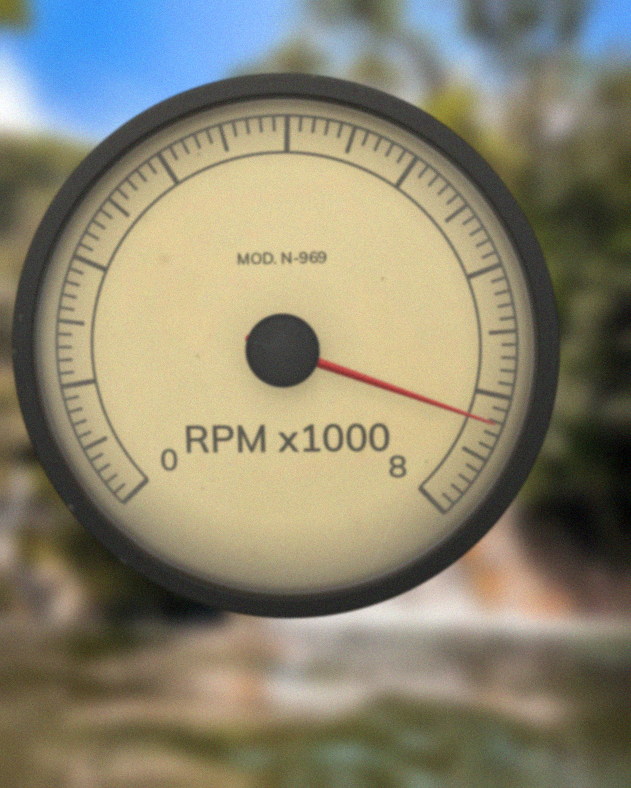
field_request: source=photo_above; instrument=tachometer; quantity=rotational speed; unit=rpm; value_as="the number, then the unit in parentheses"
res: 7200 (rpm)
